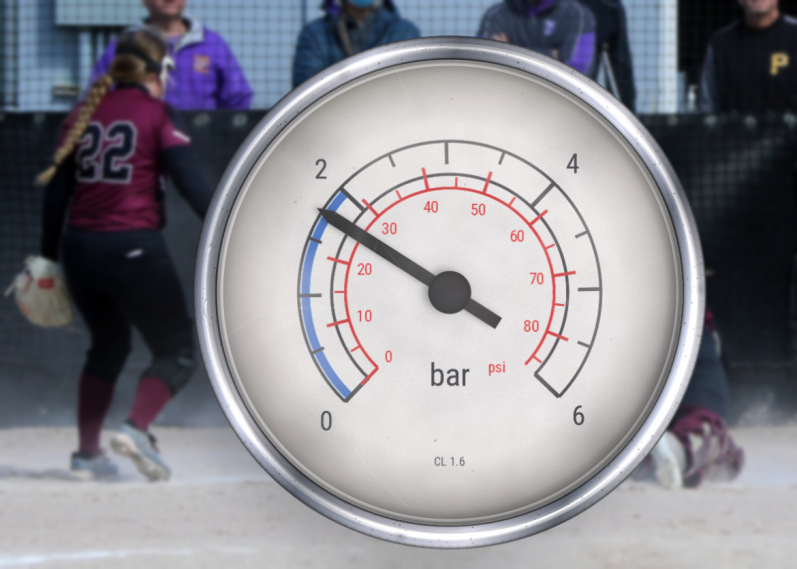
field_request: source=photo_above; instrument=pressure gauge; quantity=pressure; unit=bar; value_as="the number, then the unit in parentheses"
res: 1.75 (bar)
